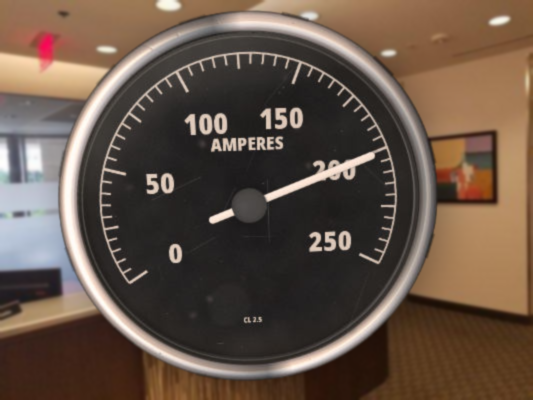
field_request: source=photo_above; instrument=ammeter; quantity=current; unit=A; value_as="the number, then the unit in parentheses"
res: 200 (A)
